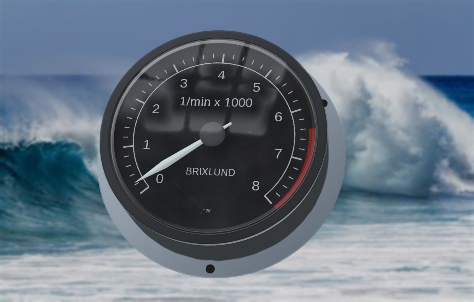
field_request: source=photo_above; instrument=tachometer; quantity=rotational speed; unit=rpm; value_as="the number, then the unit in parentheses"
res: 200 (rpm)
